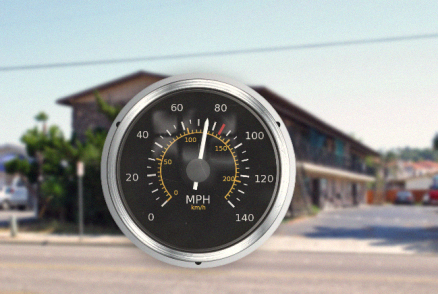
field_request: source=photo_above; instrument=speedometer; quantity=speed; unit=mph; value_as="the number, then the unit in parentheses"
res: 75 (mph)
